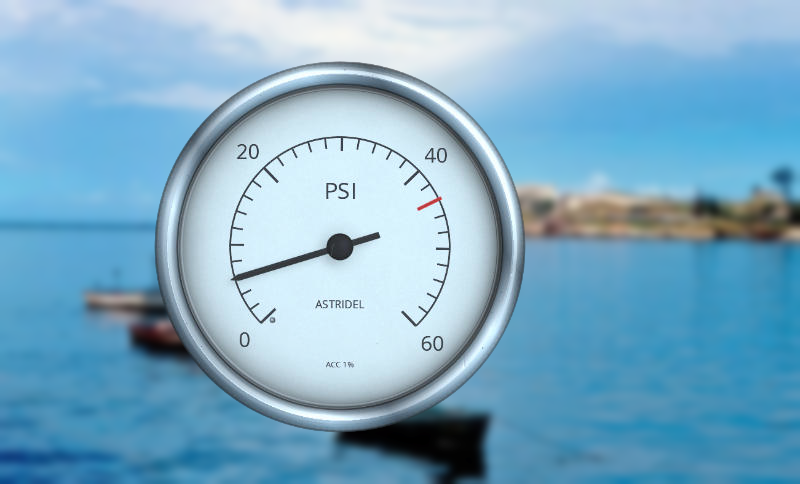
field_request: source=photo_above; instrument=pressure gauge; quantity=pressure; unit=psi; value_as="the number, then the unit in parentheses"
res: 6 (psi)
